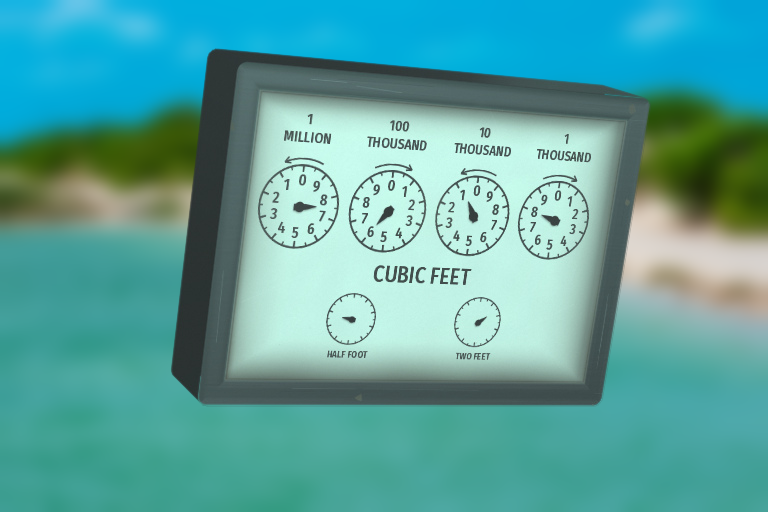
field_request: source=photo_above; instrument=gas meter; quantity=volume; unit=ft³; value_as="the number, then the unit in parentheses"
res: 760800 (ft³)
